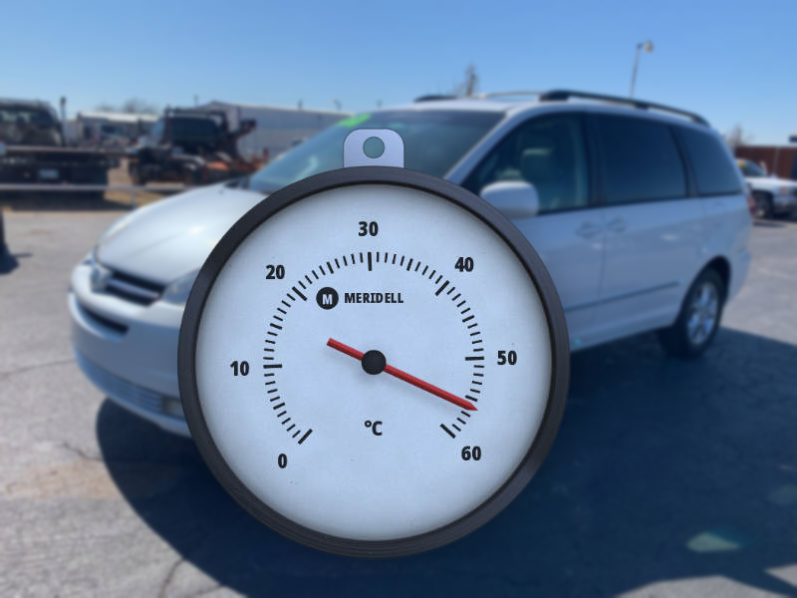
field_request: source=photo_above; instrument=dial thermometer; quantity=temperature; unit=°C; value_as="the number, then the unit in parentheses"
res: 56 (°C)
